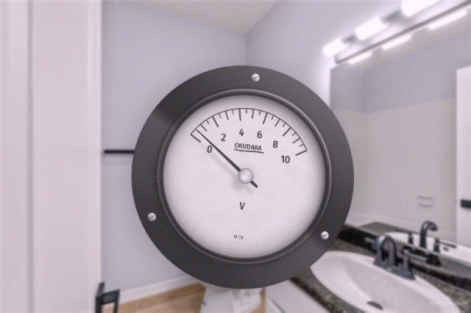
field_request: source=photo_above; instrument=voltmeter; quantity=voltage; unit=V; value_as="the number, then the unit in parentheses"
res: 0.5 (V)
